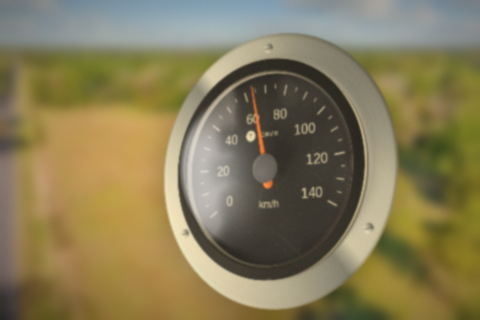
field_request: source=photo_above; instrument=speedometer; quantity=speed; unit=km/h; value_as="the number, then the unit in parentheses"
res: 65 (km/h)
